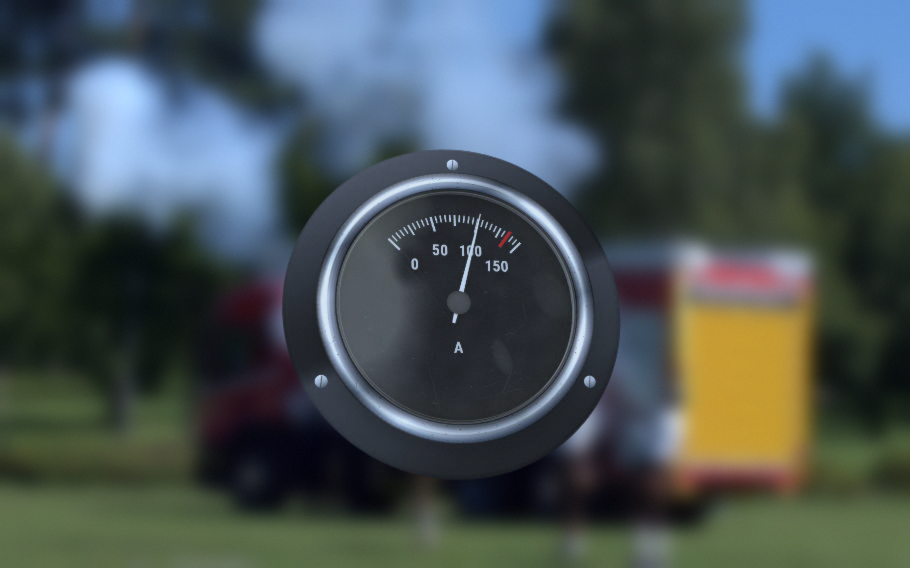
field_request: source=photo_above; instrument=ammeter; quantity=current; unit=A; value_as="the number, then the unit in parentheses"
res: 100 (A)
